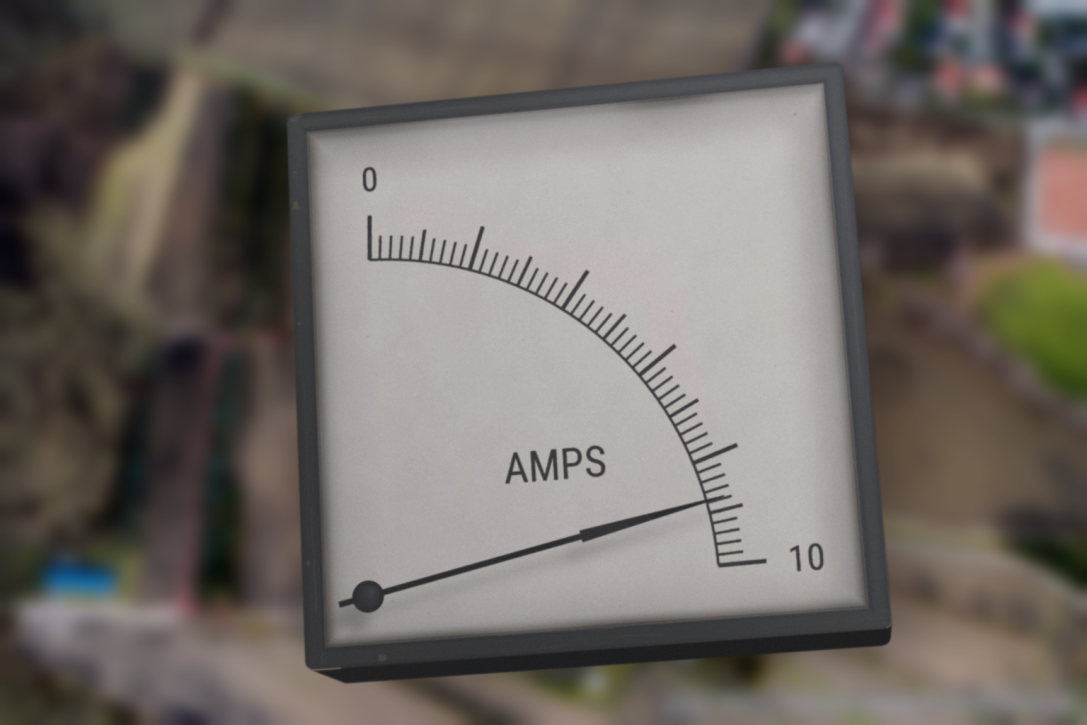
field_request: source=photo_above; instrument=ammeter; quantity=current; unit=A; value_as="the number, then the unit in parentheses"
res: 8.8 (A)
